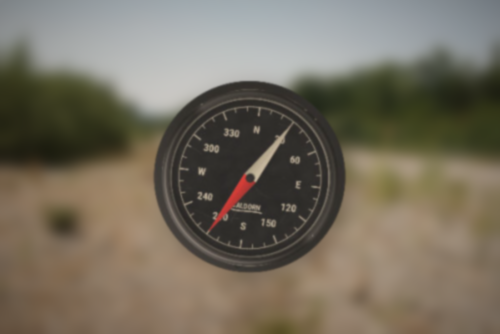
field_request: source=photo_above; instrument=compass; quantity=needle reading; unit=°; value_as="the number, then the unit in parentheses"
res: 210 (°)
